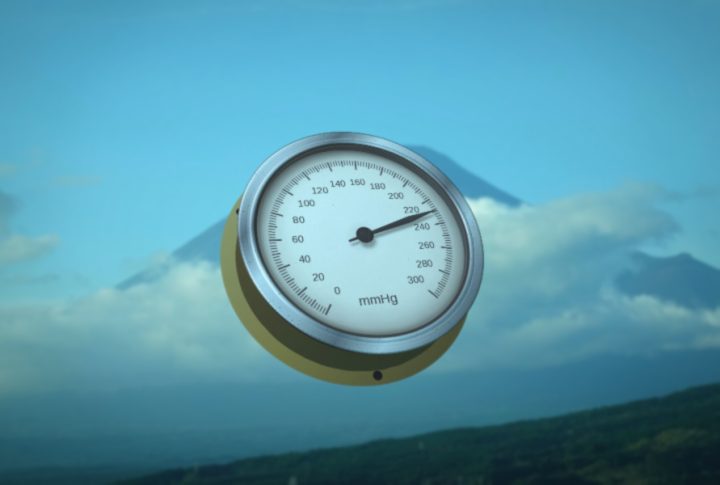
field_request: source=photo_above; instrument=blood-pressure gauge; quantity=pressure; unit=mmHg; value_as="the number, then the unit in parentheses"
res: 230 (mmHg)
